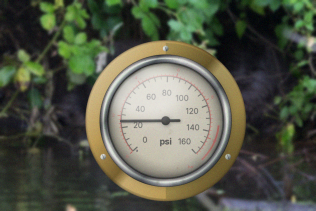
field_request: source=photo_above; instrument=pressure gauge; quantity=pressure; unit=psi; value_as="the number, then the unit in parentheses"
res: 25 (psi)
